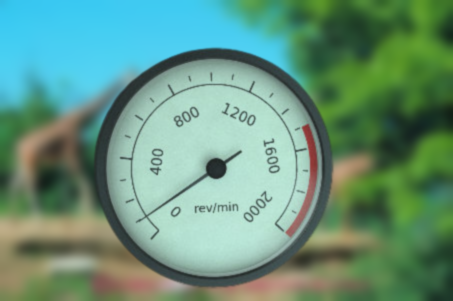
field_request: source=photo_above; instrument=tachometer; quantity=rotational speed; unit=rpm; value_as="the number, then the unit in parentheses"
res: 100 (rpm)
